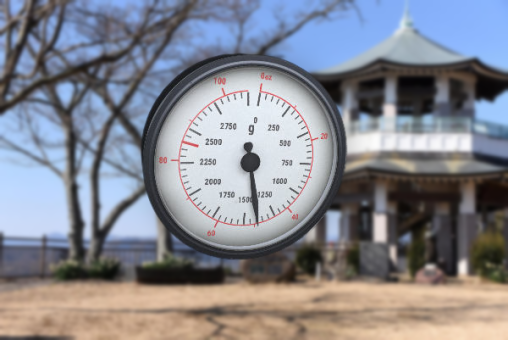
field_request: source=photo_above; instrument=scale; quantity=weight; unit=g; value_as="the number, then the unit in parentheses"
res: 1400 (g)
